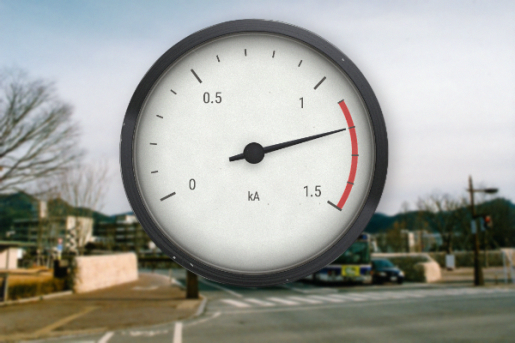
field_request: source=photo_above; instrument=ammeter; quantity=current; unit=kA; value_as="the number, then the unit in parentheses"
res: 1.2 (kA)
